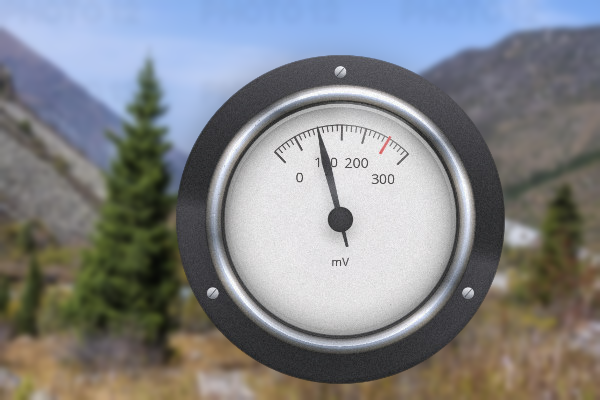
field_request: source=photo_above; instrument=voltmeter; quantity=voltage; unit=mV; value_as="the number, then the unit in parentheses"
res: 100 (mV)
